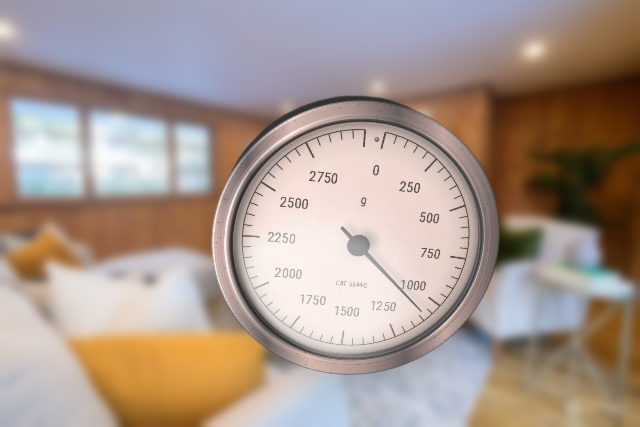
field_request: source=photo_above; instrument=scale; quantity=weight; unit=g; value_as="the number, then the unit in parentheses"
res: 1075 (g)
